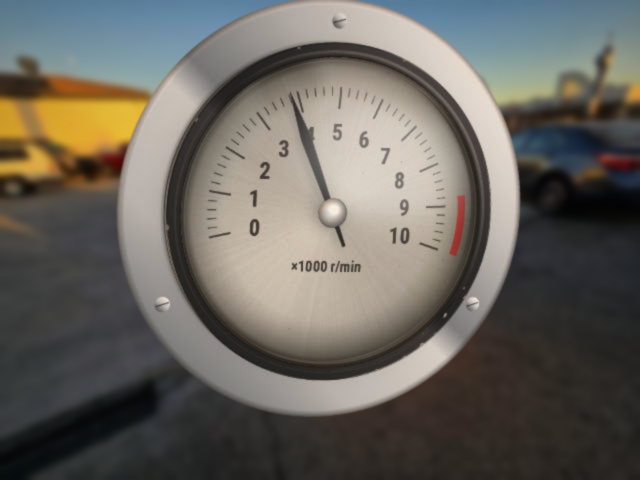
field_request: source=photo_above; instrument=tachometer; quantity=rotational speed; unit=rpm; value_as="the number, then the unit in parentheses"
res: 3800 (rpm)
